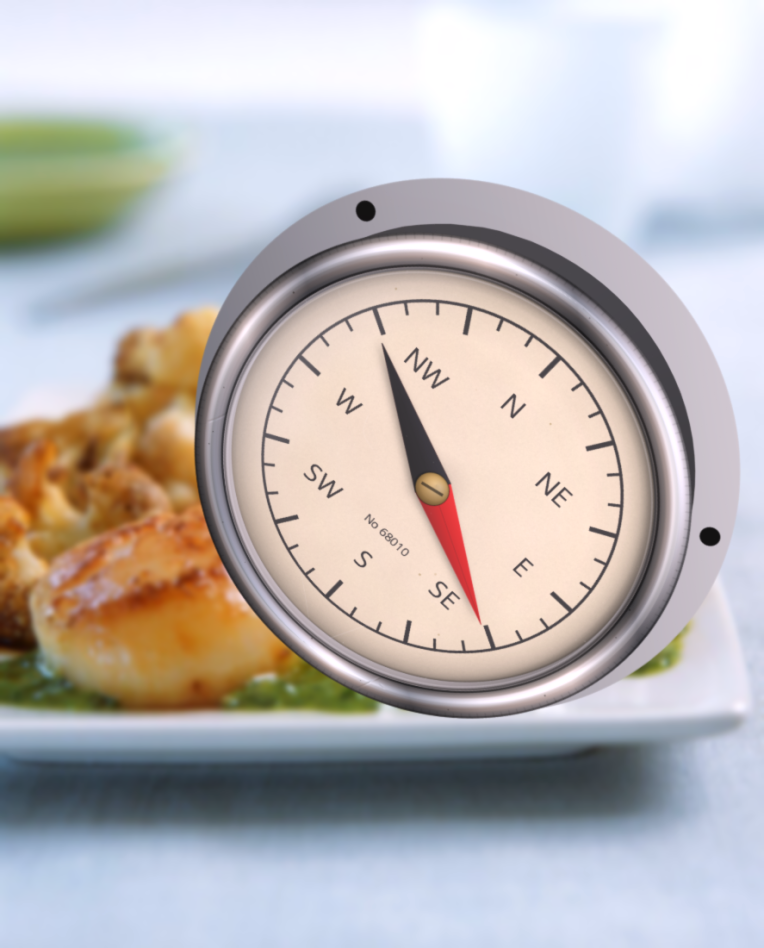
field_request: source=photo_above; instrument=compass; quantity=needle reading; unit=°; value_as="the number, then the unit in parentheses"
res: 120 (°)
